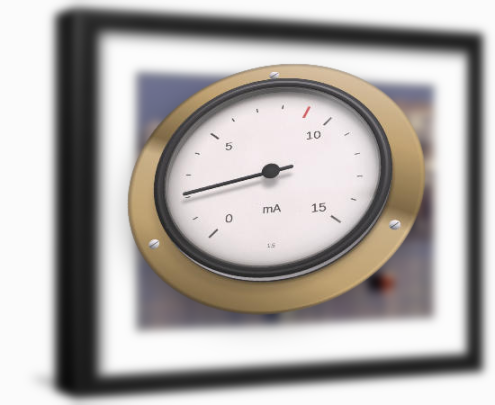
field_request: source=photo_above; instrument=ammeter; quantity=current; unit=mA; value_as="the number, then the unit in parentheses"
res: 2 (mA)
